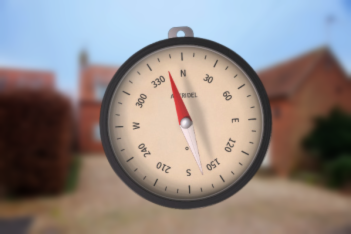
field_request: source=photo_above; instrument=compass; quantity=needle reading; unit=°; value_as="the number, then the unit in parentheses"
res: 345 (°)
